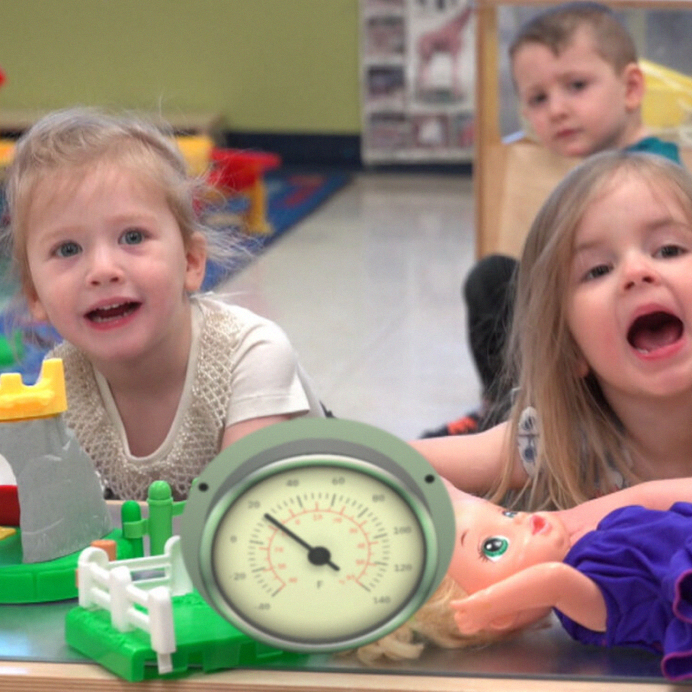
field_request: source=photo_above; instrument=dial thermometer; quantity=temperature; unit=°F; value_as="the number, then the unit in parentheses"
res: 20 (°F)
